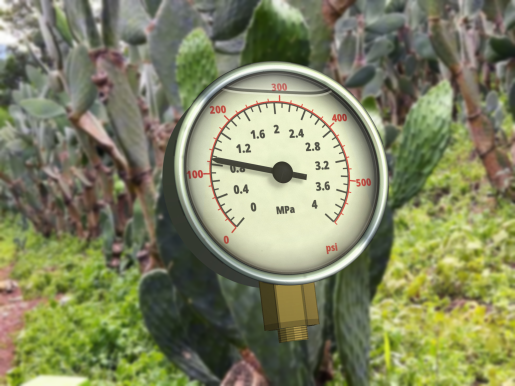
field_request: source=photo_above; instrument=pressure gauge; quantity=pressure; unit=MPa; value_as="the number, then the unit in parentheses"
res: 0.85 (MPa)
